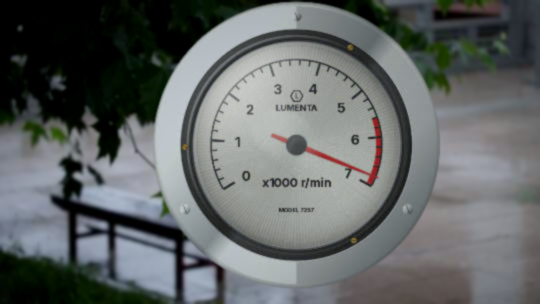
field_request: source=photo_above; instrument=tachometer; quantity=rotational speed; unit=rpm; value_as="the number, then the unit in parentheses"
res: 6800 (rpm)
